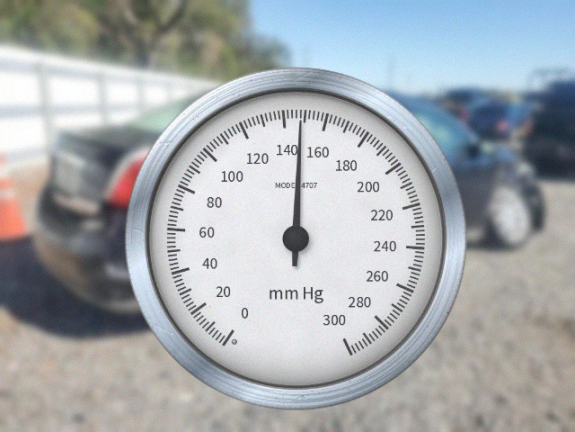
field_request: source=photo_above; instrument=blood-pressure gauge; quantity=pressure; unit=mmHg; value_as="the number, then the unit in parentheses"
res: 148 (mmHg)
